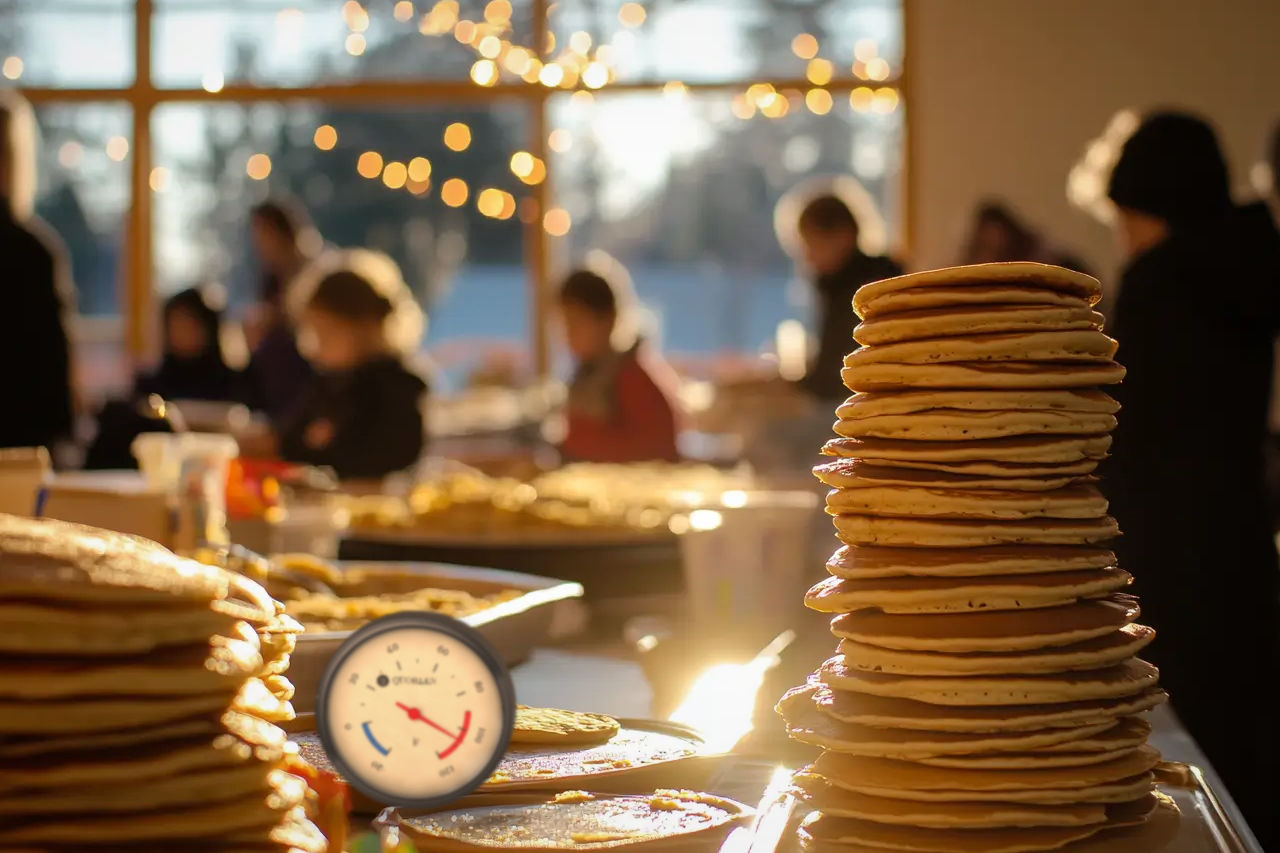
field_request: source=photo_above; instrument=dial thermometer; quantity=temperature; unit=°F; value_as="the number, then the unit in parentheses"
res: 105 (°F)
